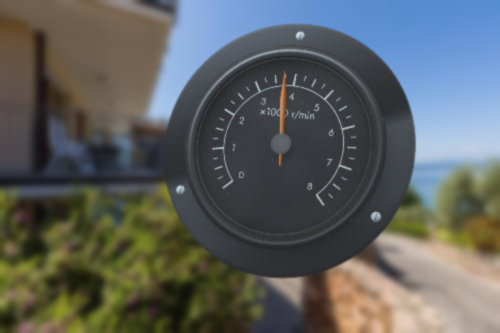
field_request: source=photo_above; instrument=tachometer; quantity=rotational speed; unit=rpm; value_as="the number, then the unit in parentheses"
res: 3750 (rpm)
